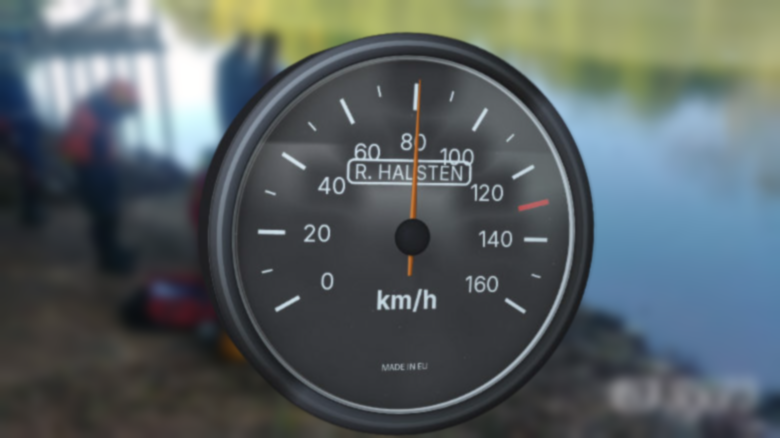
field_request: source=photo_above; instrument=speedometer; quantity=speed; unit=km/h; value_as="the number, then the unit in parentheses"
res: 80 (km/h)
